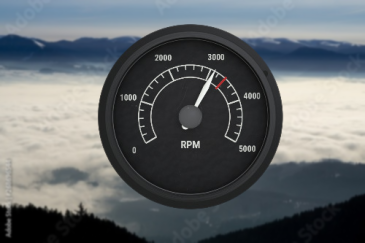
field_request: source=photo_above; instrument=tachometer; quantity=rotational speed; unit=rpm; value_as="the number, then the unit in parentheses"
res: 3100 (rpm)
